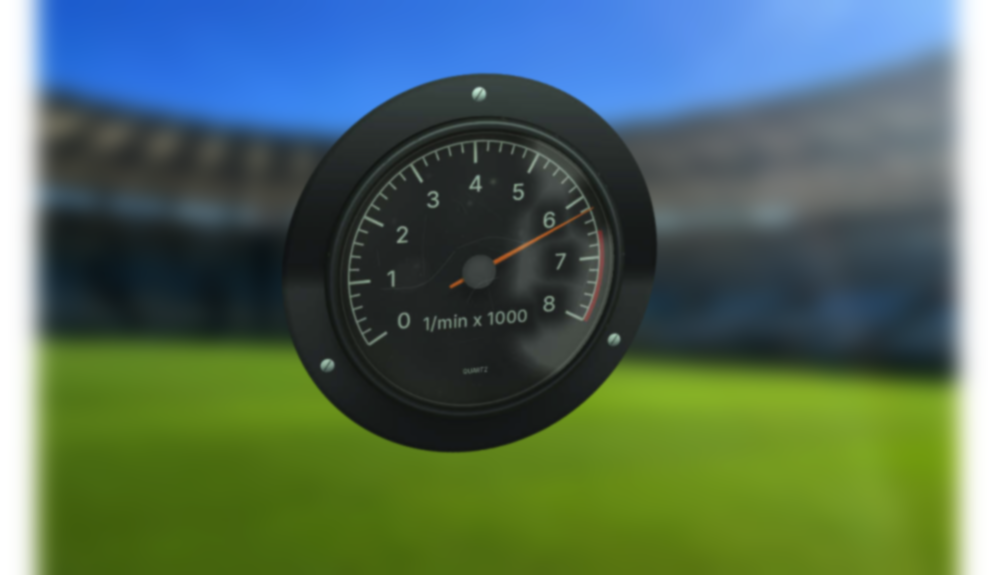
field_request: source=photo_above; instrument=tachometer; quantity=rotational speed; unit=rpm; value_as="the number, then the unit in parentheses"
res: 6200 (rpm)
